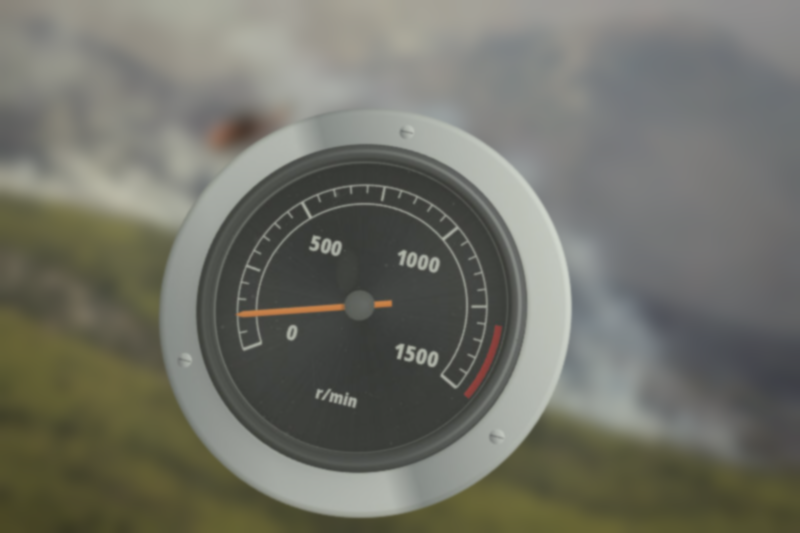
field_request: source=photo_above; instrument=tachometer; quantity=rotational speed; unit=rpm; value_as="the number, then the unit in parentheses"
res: 100 (rpm)
